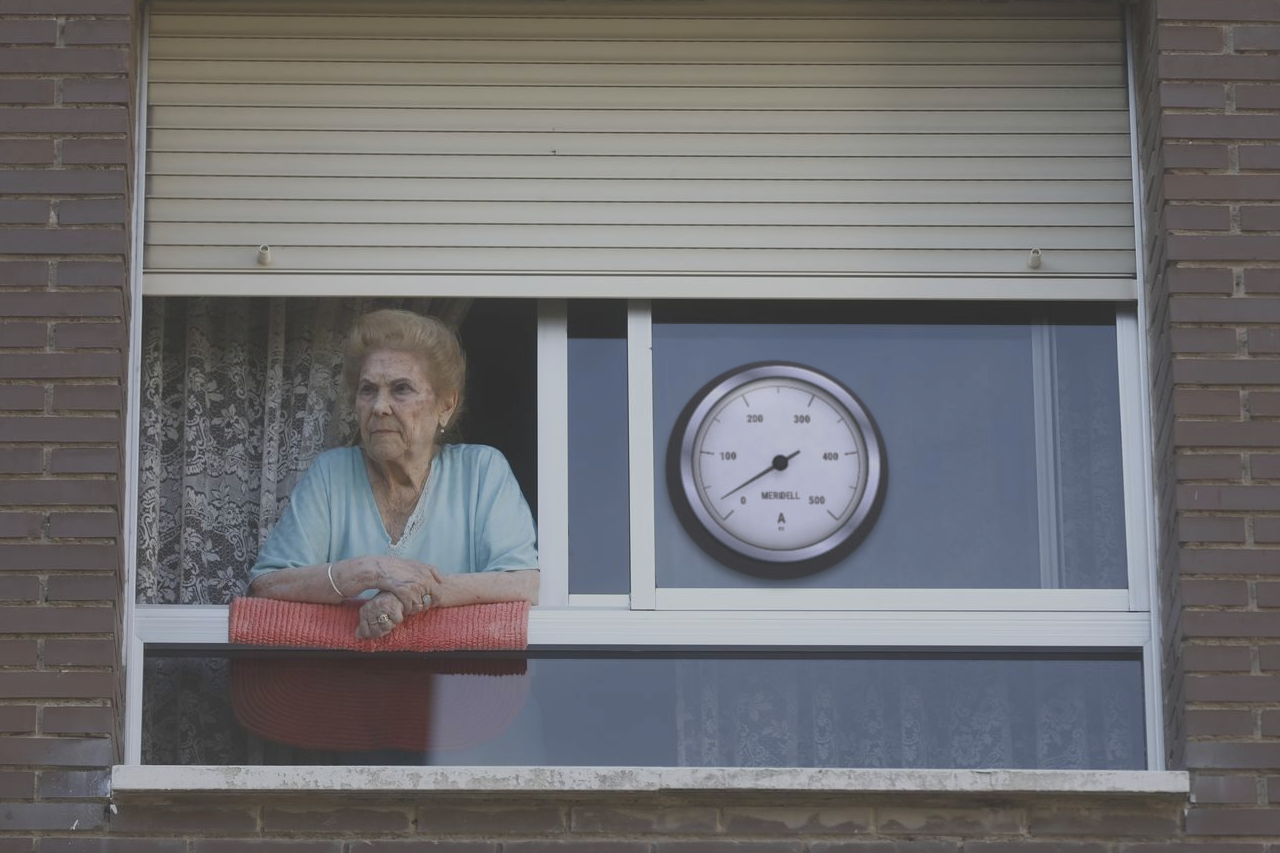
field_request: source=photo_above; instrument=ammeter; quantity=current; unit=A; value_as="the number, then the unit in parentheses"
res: 25 (A)
